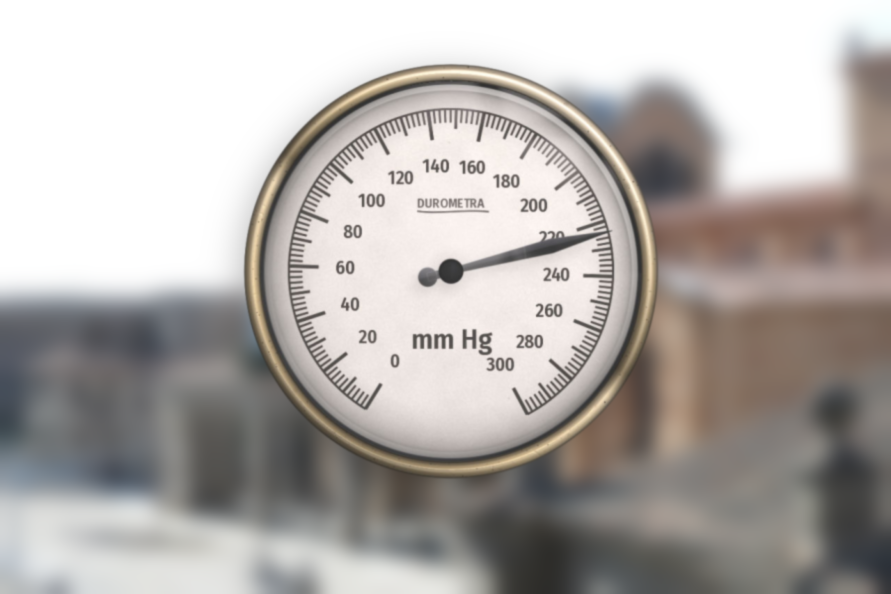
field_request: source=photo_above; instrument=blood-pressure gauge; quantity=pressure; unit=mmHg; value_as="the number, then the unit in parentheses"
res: 224 (mmHg)
